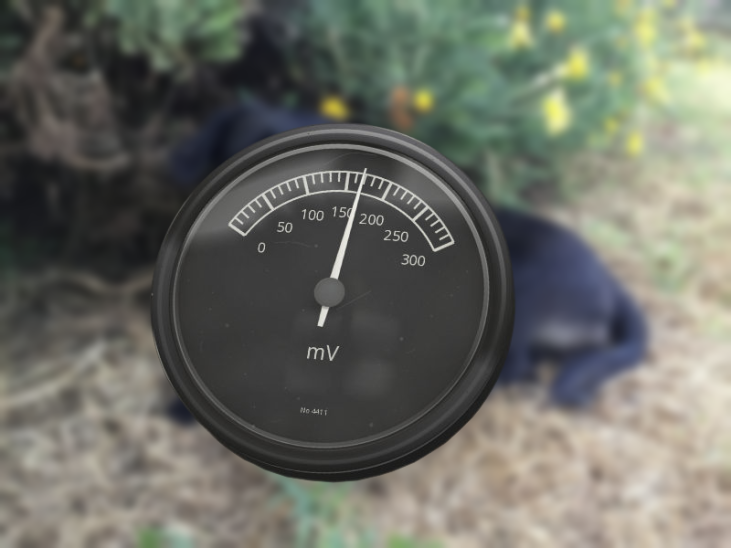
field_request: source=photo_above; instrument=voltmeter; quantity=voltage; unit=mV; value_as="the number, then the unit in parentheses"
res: 170 (mV)
